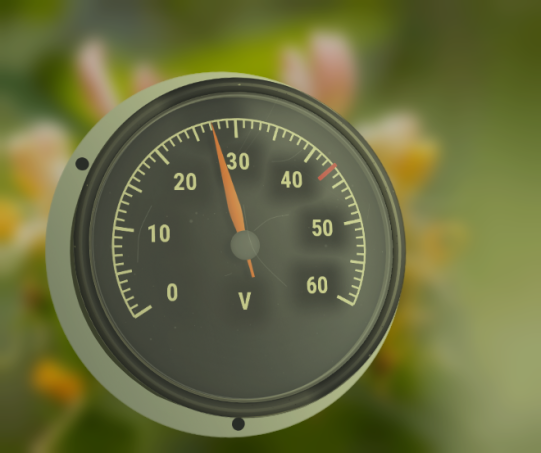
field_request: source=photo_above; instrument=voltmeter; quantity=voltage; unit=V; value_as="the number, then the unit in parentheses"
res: 27 (V)
